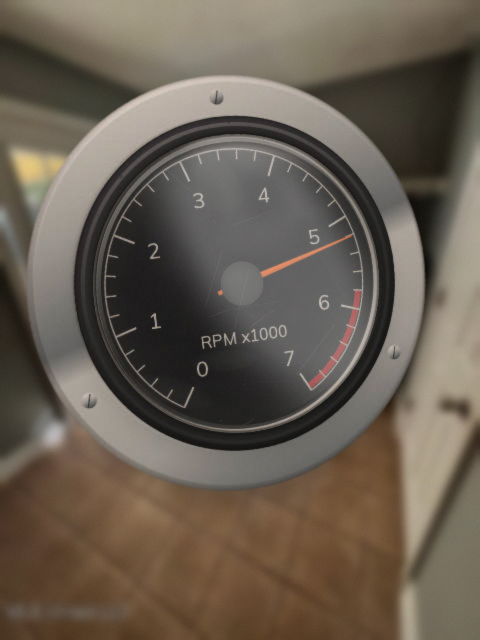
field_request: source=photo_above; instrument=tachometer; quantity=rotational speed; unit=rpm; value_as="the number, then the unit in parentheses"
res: 5200 (rpm)
